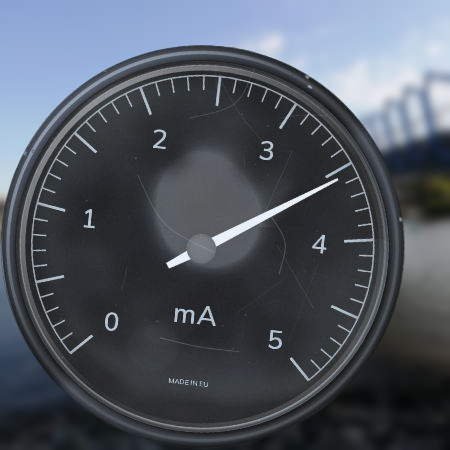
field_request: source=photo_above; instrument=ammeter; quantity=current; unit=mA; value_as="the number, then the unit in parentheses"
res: 3.55 (mA)
